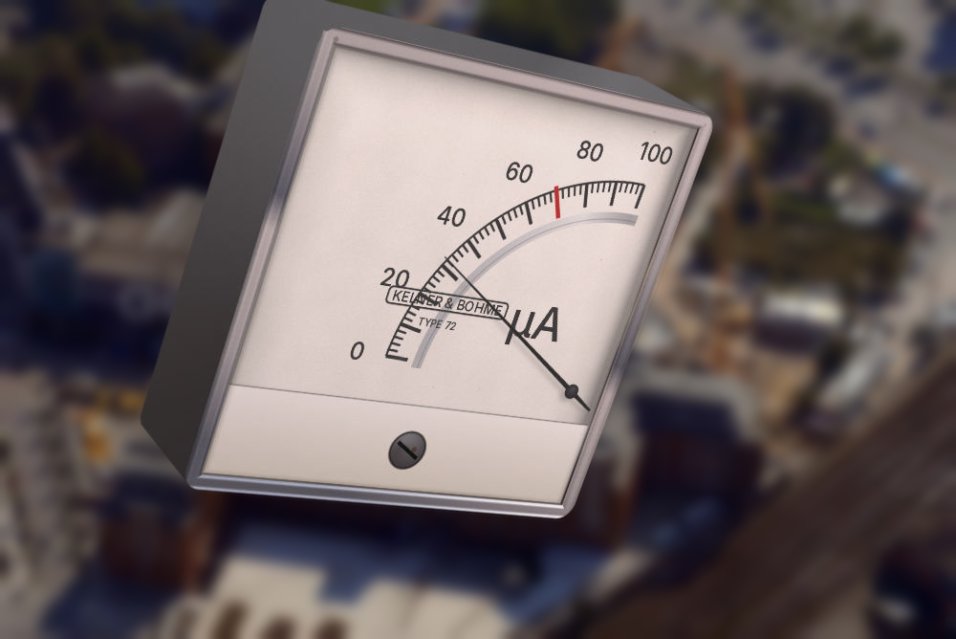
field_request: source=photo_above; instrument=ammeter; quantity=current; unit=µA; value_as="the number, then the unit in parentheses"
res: 32 (µA)
